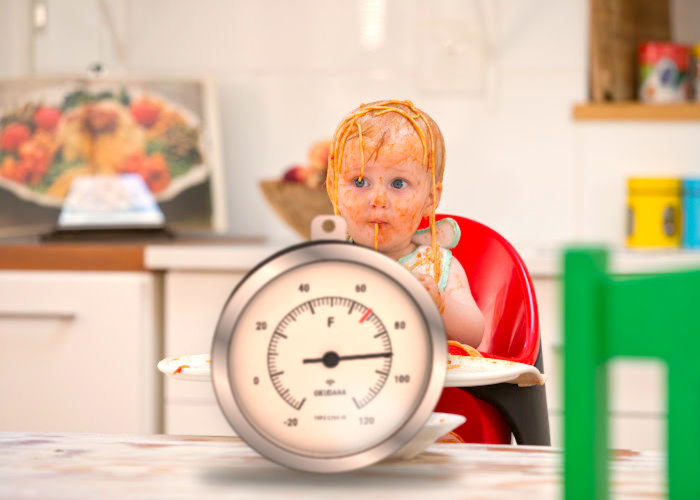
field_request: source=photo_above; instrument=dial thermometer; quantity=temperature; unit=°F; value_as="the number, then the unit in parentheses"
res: 90 (°F)
